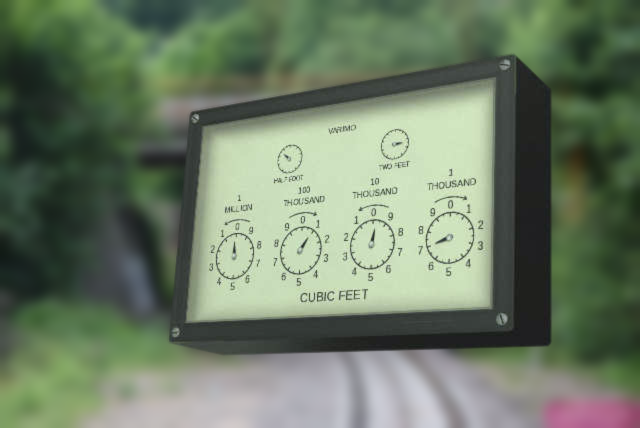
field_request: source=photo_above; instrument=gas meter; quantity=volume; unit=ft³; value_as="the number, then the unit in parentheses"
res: 9700 (ft³)
